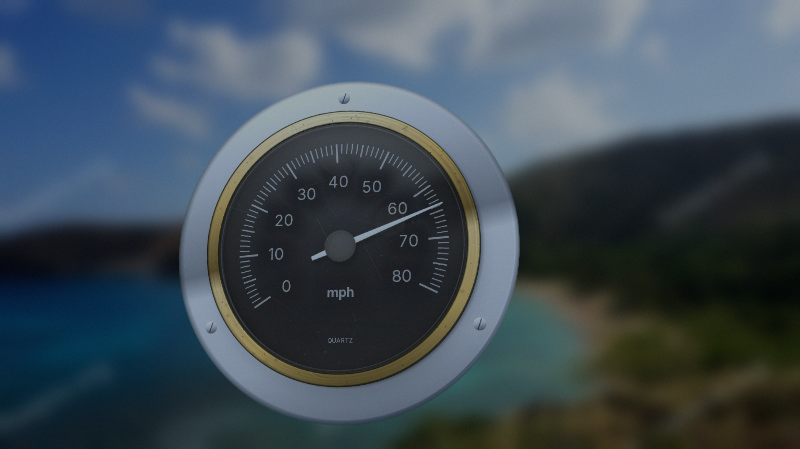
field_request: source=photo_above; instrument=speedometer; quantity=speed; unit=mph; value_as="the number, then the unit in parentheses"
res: 64 (mph)
